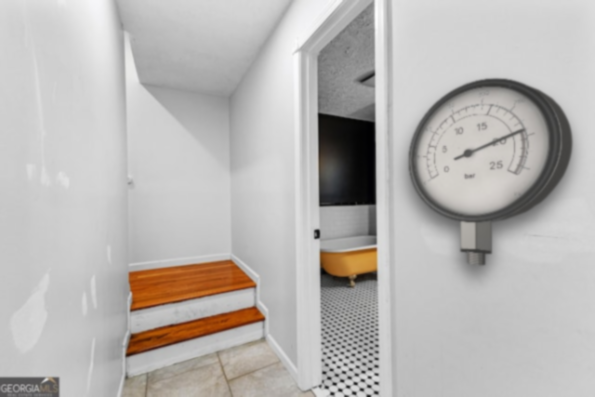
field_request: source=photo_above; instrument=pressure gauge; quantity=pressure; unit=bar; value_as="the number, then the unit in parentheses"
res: 20 (bar)
